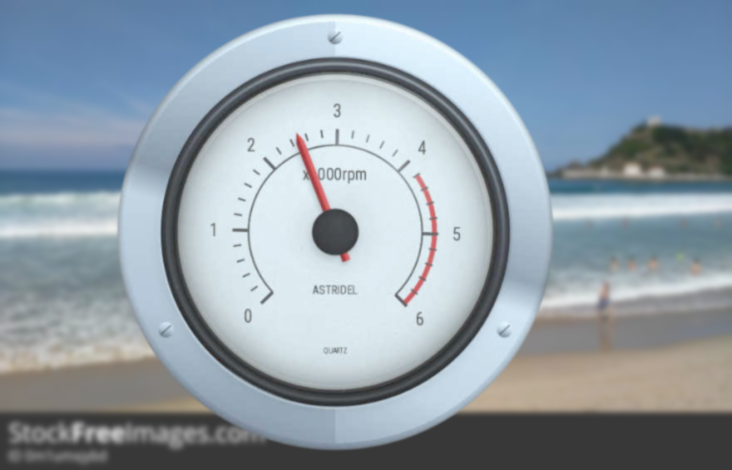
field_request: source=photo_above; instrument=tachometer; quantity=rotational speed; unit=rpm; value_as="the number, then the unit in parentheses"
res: 2500 (rpm)
